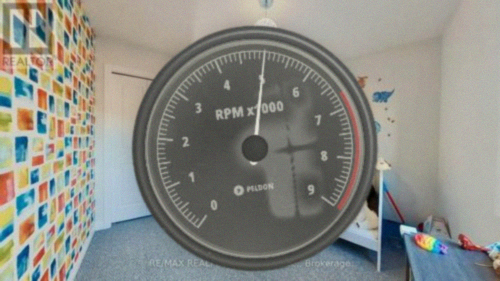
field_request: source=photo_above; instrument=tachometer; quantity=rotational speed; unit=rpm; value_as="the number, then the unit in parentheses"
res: 5000 (rpm)
